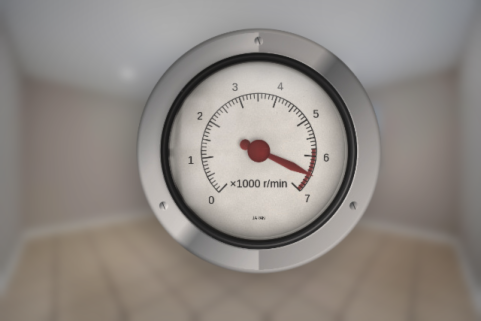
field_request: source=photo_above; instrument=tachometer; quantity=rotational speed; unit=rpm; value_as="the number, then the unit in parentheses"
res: 6500 (rpm)
